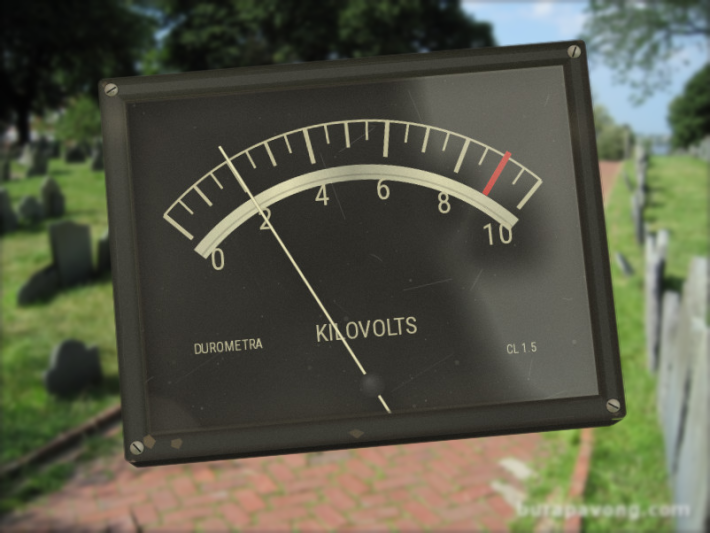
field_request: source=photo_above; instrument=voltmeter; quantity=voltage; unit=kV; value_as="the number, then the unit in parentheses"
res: 2 (kV)
